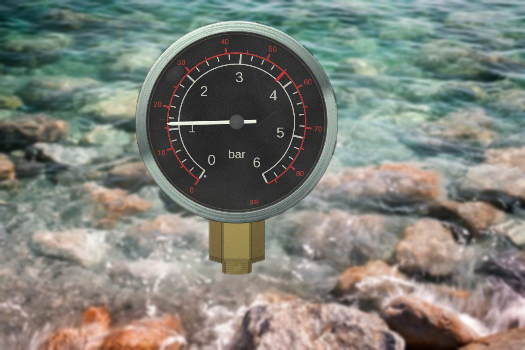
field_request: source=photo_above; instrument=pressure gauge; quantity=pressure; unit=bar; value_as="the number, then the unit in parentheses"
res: 1.1 (bar)
